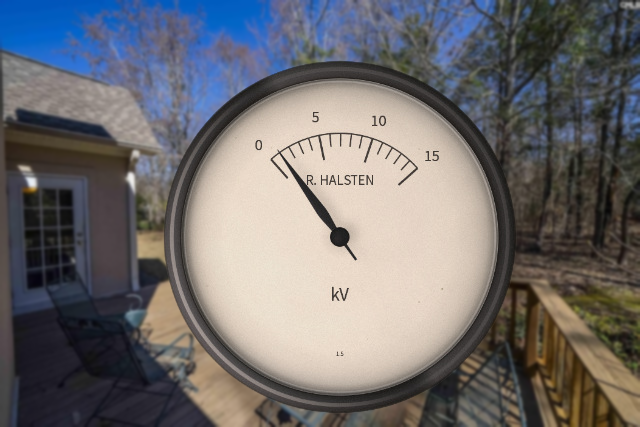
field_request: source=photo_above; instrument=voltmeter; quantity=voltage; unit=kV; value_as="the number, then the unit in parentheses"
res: 1 (kV)
